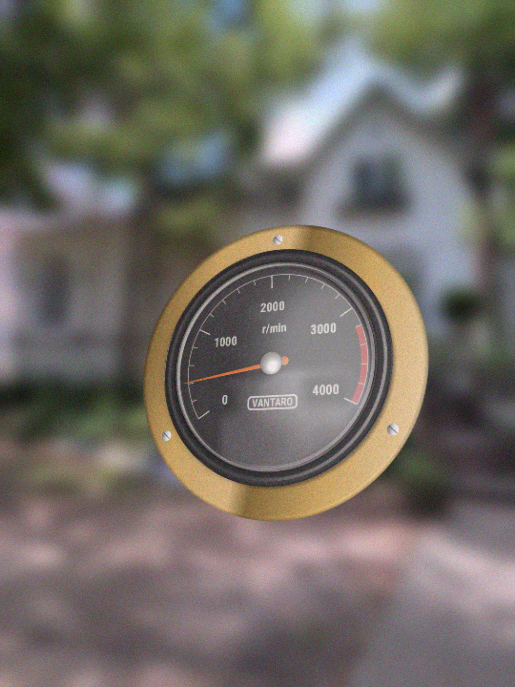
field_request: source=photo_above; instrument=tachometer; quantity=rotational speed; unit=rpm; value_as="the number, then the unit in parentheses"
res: 400 (rpm)
